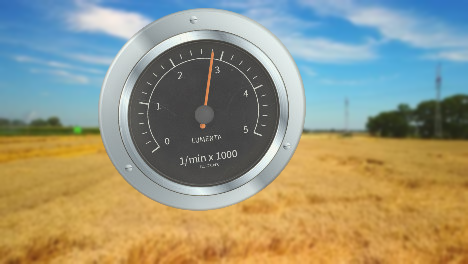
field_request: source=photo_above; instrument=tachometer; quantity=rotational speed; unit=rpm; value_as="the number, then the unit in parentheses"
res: 2800 (rpm)
